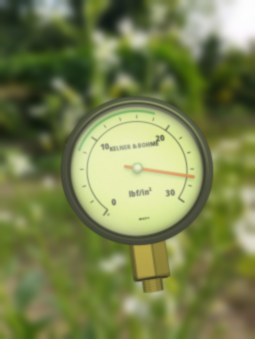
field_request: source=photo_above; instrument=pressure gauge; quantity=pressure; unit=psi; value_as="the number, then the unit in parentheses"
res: 27 (psi)
